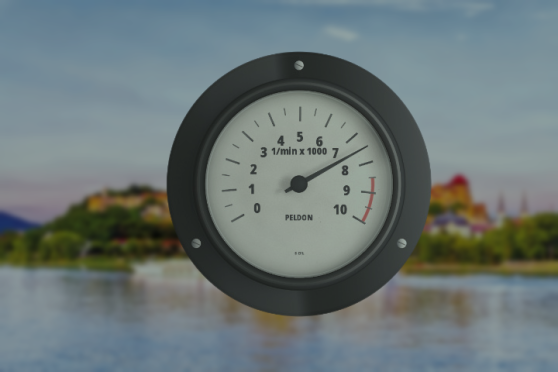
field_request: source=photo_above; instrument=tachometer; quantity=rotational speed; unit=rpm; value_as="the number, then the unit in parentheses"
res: 7500 (rpm)
